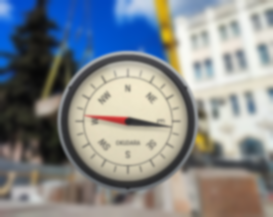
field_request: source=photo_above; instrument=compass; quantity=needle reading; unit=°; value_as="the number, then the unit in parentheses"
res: 277.5 (°)
